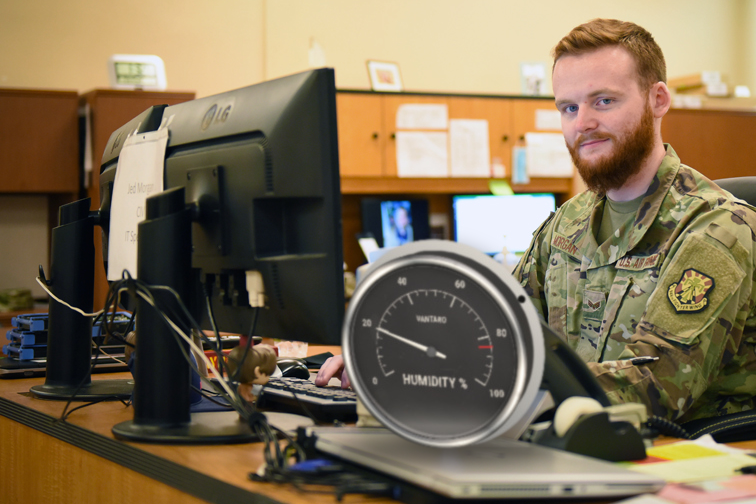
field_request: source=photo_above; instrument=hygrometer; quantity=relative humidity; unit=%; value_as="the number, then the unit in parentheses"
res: 20 (%)
